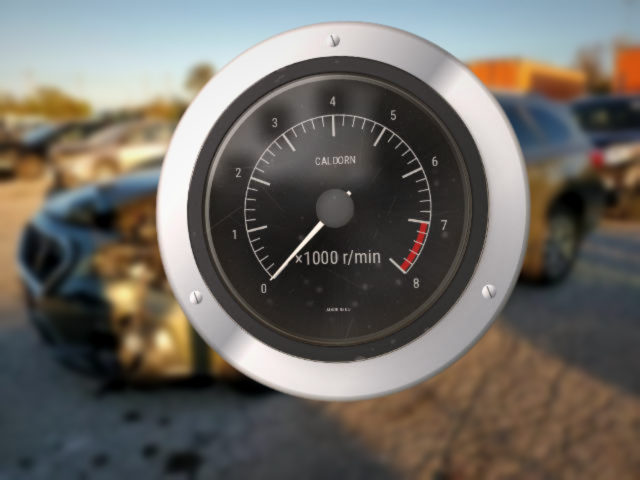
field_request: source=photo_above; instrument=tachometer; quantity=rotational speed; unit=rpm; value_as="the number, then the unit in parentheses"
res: 0 (rpm)
